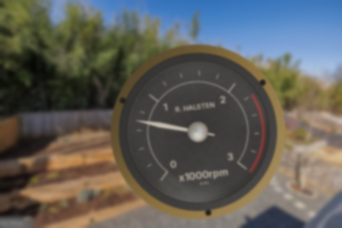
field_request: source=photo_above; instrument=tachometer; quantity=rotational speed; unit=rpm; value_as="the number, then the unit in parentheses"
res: 700 (rpm)
